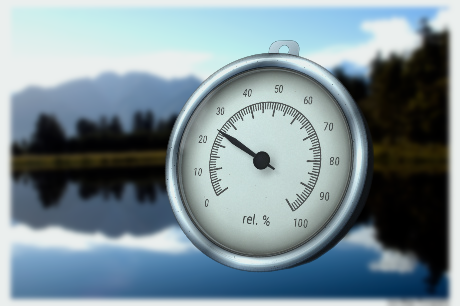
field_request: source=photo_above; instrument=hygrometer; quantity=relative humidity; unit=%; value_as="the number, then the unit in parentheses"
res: 25 (%)
